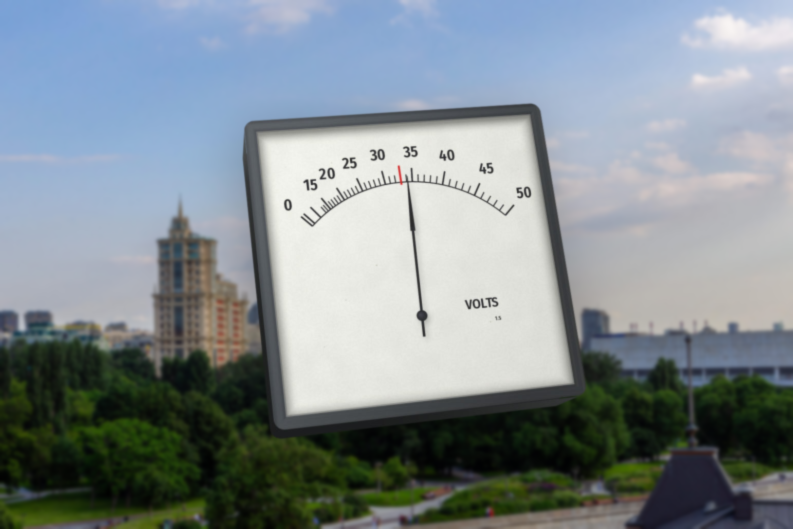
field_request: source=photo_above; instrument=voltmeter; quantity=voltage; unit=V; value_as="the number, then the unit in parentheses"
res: 34 (V)
